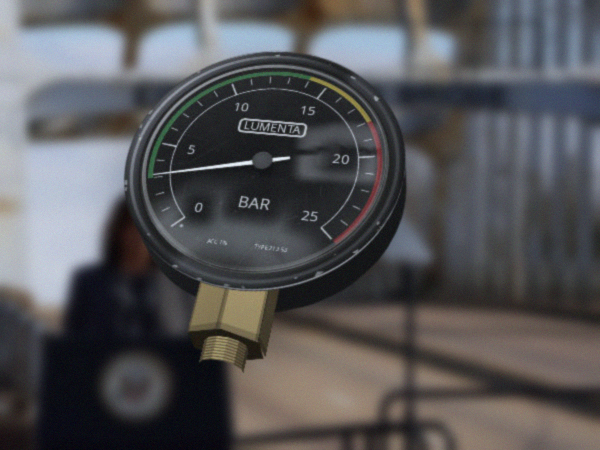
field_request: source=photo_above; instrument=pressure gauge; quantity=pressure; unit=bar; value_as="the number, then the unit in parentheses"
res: 3 (bar)
